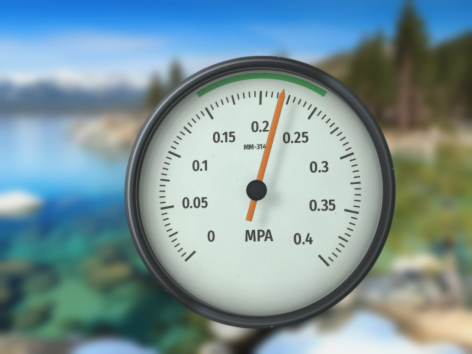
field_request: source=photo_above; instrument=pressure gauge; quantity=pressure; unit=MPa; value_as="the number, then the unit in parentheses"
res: 0.22 (MPa)
